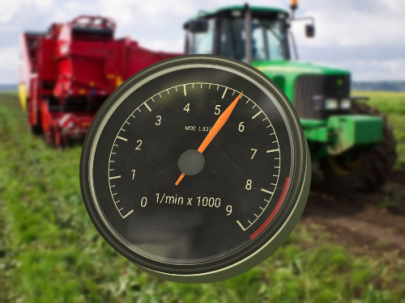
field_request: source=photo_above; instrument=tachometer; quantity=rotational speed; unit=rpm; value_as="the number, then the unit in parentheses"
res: 5400 (rpm)
